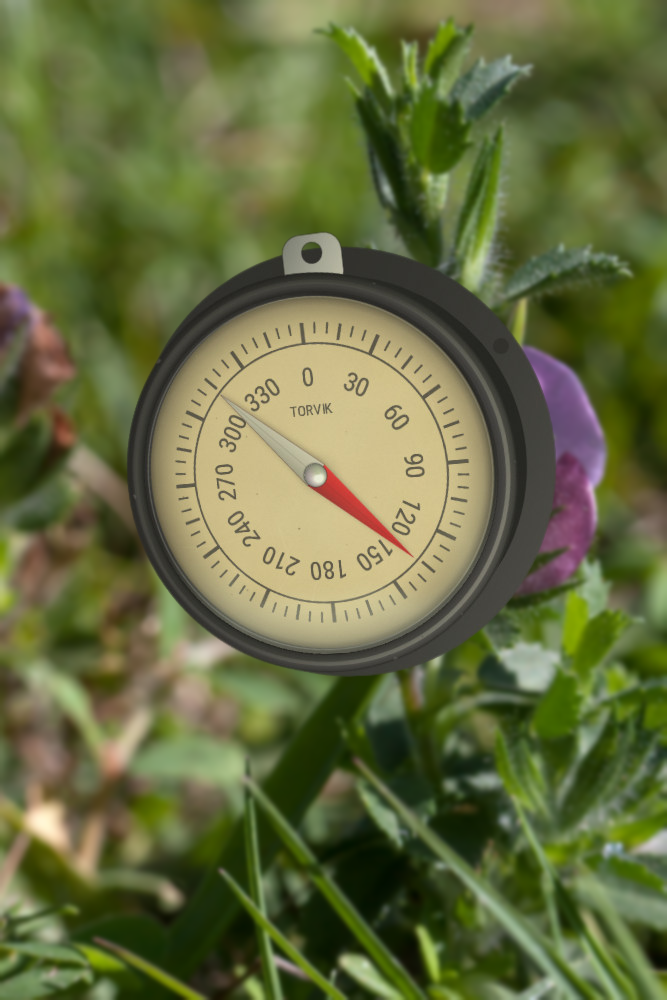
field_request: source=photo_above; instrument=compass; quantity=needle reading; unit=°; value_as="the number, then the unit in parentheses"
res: 135 (°)
